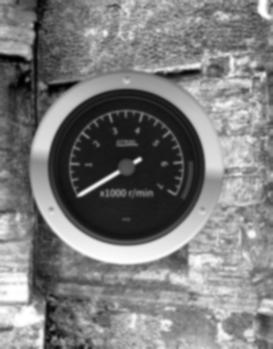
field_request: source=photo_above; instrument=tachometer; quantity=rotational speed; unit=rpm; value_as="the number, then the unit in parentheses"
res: 0 (rpm)
